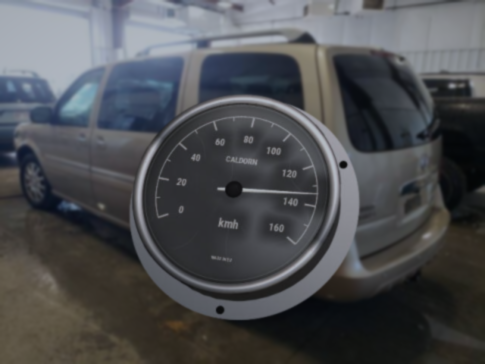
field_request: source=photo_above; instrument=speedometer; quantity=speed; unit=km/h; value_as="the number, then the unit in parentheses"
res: 135 (km/h)
